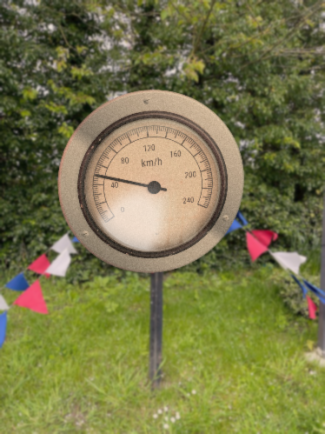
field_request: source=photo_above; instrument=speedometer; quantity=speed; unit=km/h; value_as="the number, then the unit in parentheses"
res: 50 (km/h)
